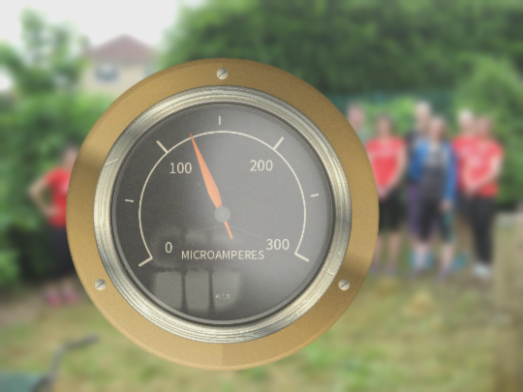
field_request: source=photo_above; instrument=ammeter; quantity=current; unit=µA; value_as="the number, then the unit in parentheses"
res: 125 (µA)
